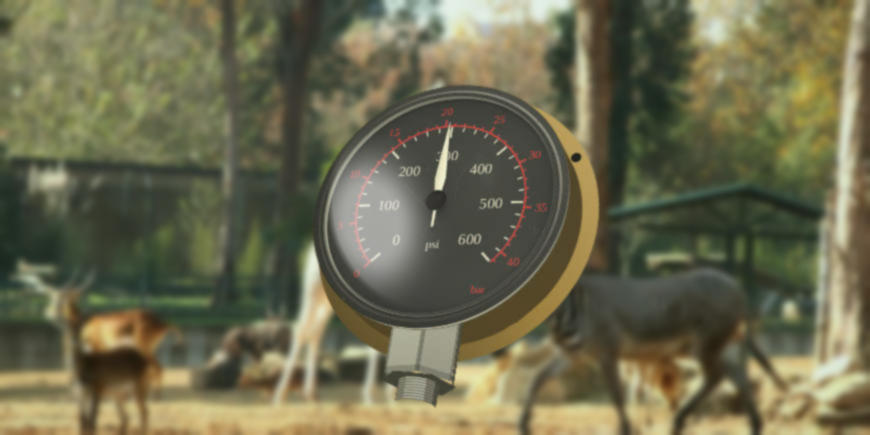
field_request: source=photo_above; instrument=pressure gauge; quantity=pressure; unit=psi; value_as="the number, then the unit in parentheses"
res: 300 (psi)
